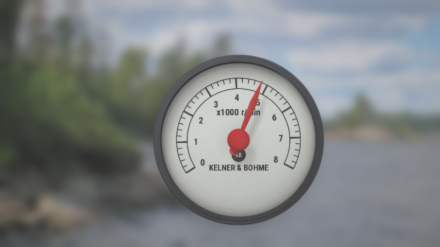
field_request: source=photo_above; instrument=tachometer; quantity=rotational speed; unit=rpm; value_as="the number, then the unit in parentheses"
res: 4800 (rpm)
